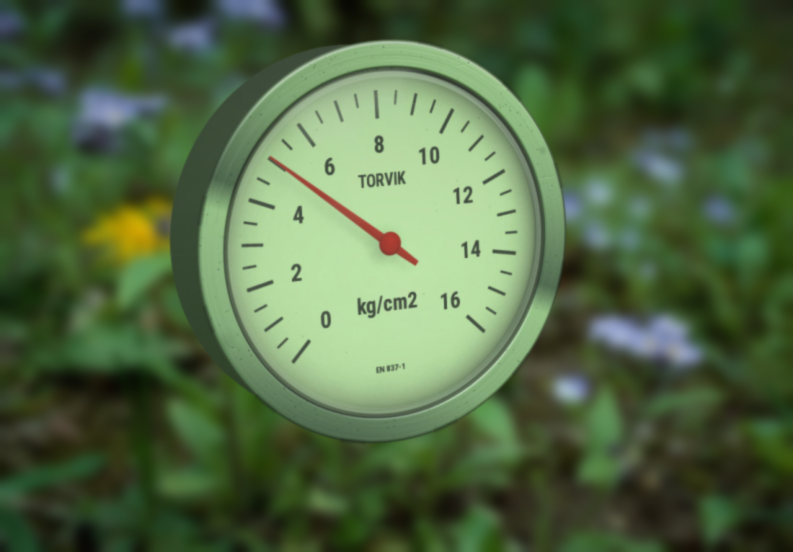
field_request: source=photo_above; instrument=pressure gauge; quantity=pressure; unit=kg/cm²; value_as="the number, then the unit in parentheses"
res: 5 (kg/cm²)
